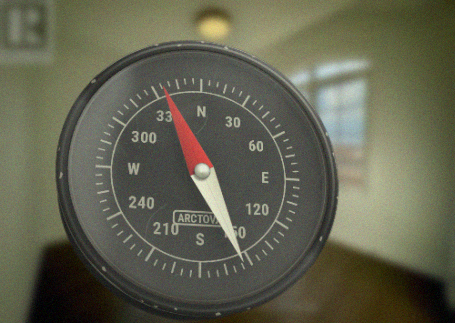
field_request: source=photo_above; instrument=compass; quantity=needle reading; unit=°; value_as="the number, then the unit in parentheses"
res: 335 (°)
